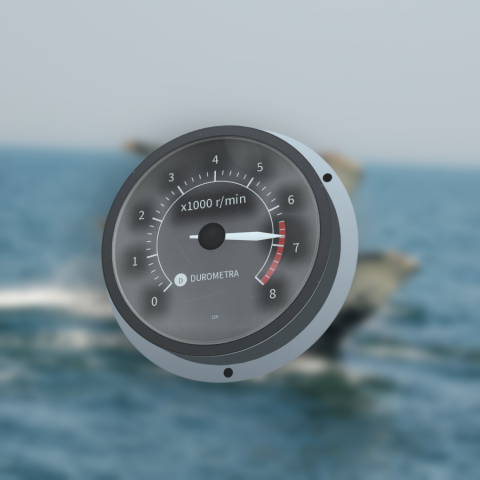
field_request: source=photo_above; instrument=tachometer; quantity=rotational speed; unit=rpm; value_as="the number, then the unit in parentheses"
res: 6800 (rpm)
